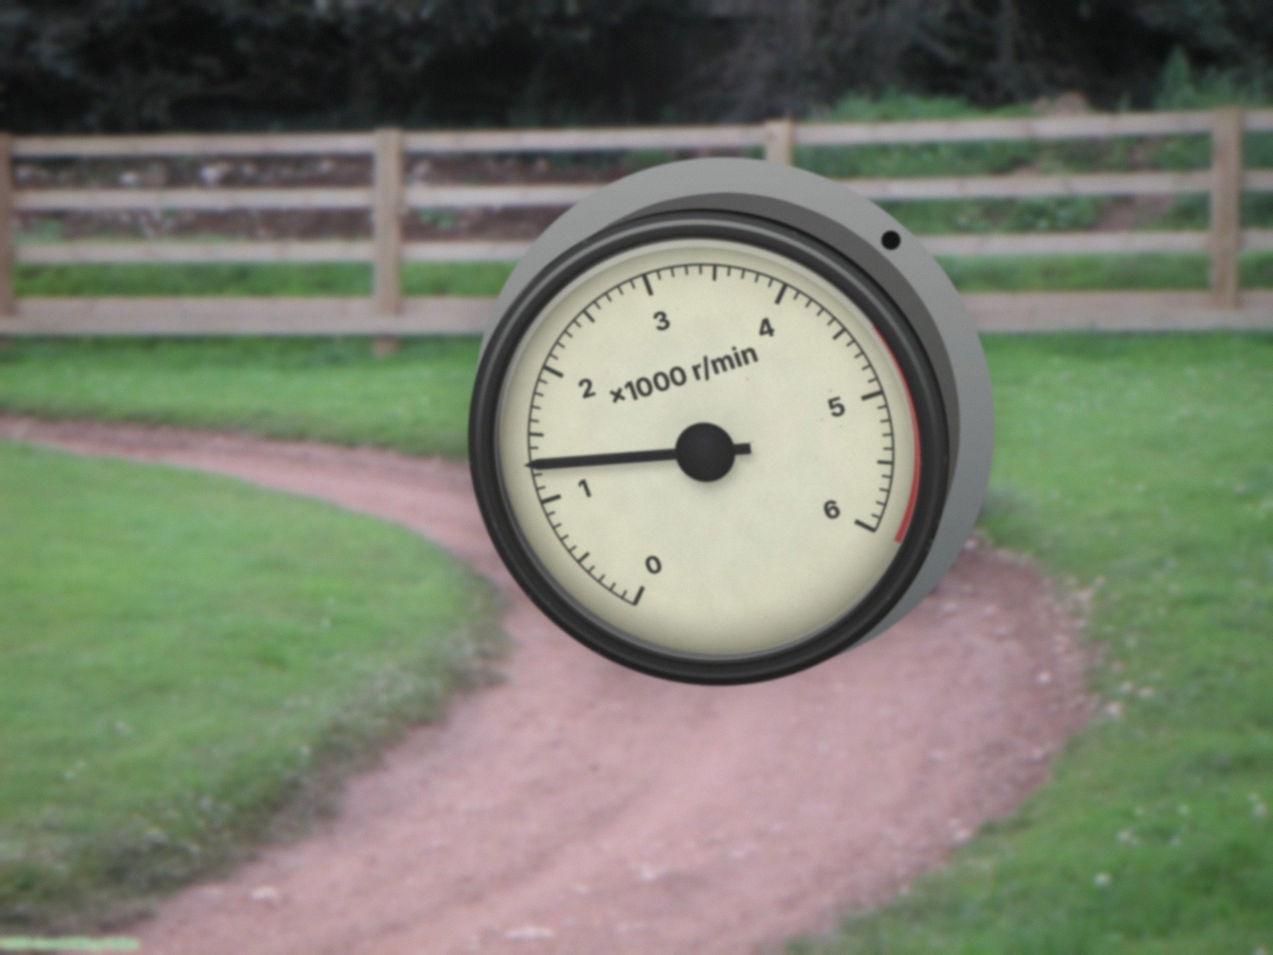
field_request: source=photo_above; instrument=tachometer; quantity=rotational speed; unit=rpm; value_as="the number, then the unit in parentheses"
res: 1300 (rpm)
